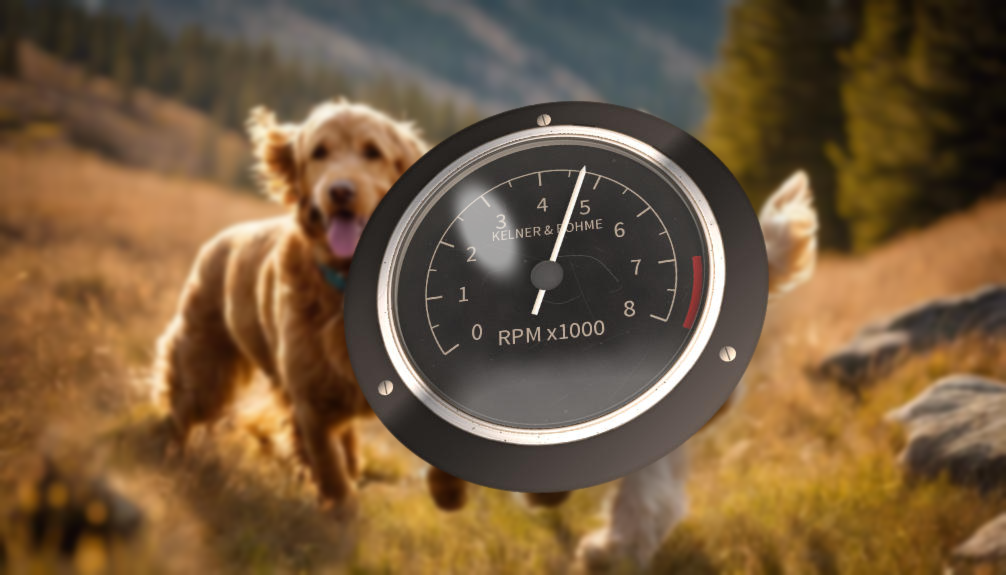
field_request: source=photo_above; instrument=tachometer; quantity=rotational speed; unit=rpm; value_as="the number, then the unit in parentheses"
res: 4750 (rpm)
